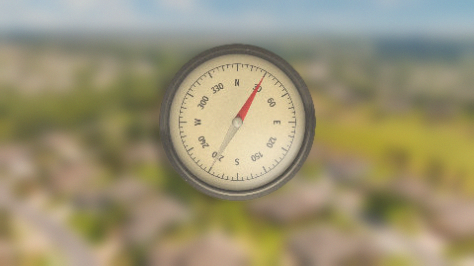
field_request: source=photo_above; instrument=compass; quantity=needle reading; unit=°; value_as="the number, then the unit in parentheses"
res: 30 (°)
